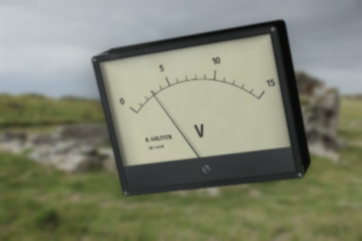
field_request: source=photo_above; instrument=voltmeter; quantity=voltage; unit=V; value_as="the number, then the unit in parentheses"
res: 3 (V)
